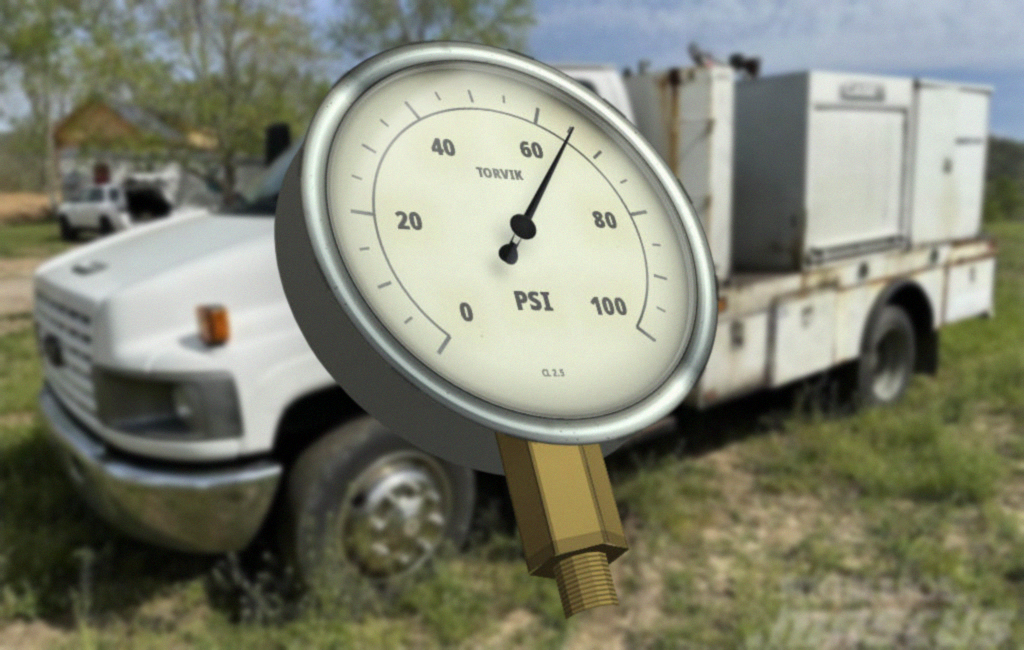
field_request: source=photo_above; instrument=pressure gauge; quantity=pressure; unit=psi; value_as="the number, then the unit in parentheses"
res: 65 (psi)
